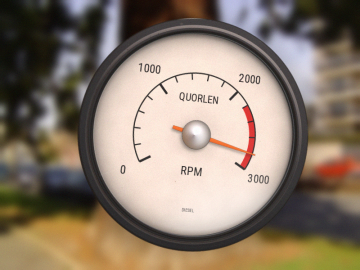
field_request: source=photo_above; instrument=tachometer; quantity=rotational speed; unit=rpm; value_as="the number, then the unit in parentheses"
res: 2800 (rpm)
